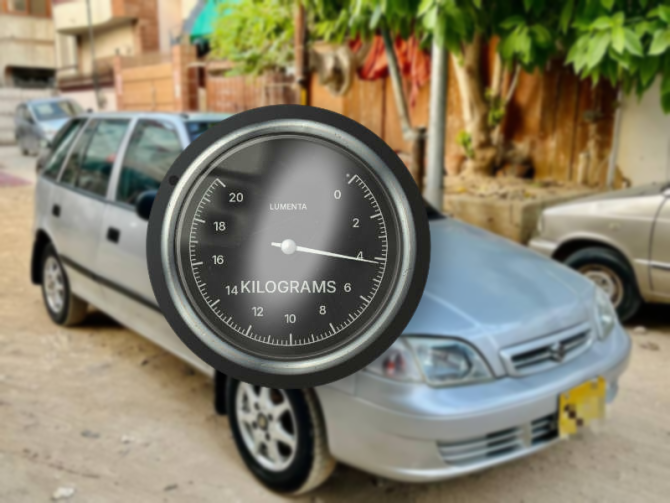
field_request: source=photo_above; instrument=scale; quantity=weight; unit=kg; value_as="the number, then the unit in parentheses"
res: 4.2 (kg)
